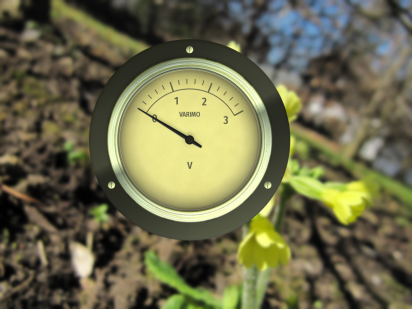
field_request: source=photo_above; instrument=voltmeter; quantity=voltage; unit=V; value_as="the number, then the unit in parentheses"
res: 0 (V)
